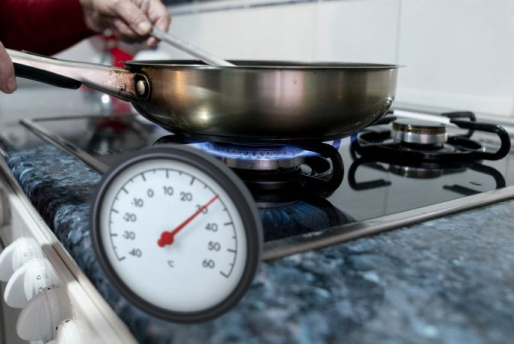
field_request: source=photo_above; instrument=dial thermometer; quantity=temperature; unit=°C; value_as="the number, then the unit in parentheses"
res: 30 (°C)
